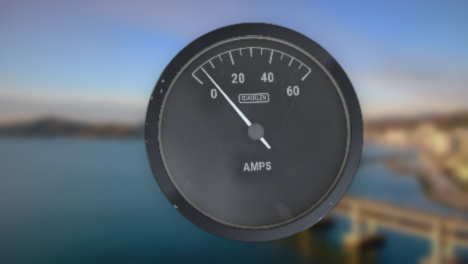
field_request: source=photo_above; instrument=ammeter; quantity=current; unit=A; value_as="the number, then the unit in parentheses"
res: 5 (A)
